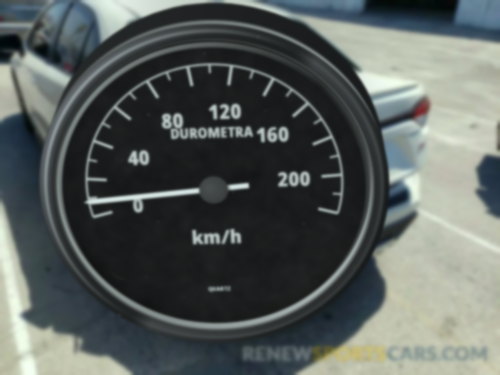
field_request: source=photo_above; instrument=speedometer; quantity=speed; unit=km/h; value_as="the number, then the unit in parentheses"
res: 10 (km/h)
